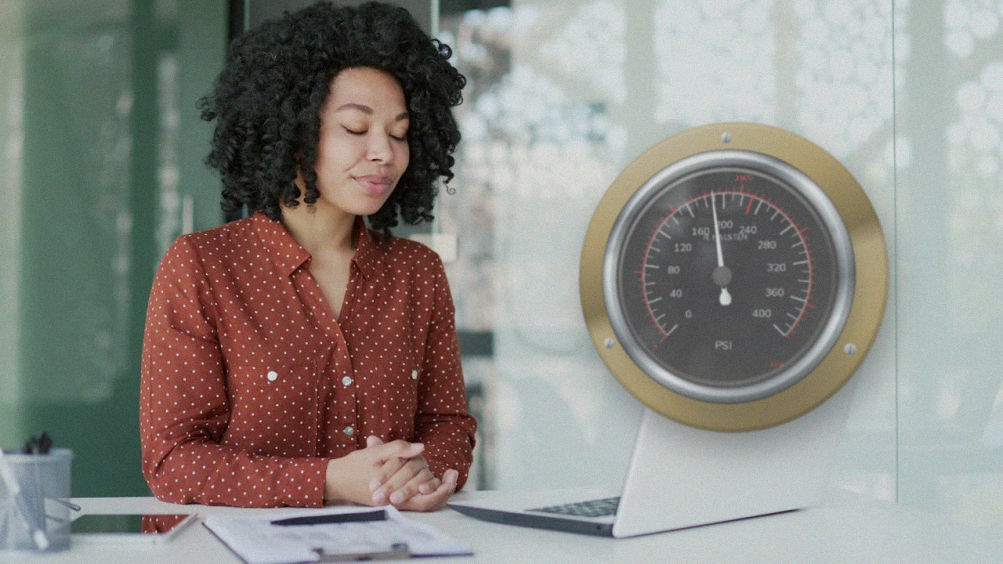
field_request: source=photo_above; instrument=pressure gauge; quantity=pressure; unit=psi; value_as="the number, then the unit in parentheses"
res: 190 (psi)
